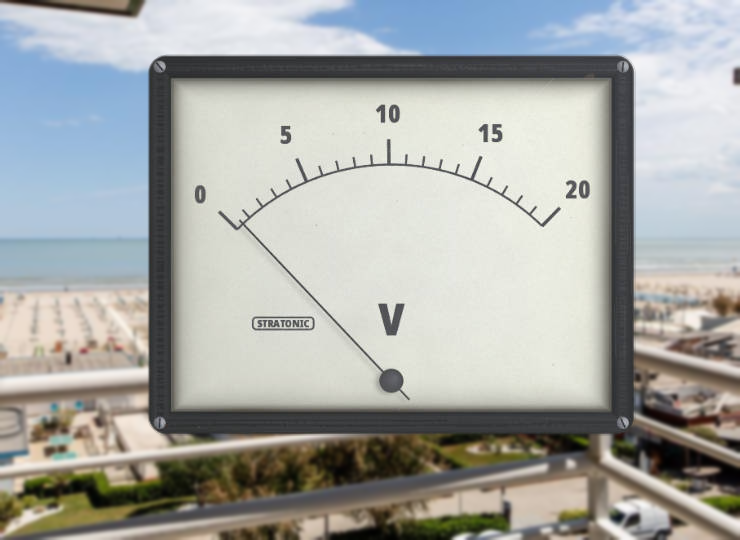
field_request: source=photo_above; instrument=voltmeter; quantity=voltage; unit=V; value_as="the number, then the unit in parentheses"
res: 0.5 (V)
